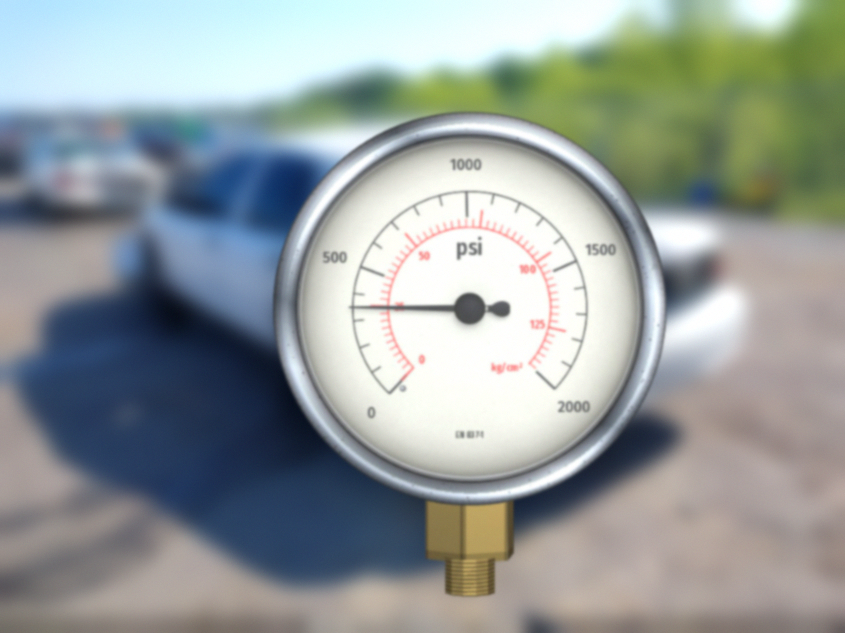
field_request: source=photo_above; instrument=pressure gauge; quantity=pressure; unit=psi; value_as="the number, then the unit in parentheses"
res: 350 (psi)
